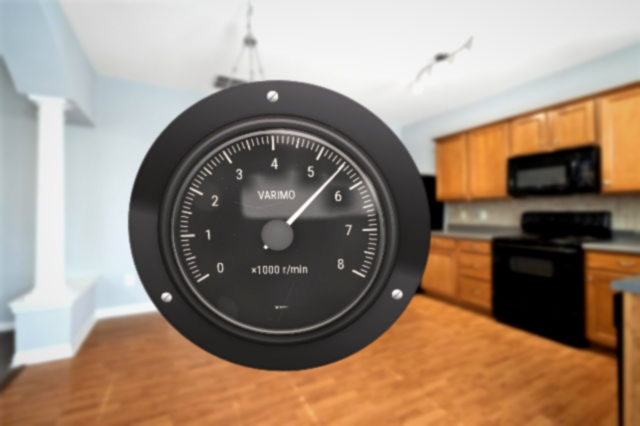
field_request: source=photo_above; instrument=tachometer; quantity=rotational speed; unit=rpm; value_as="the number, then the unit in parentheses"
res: 5500 (rpm)
